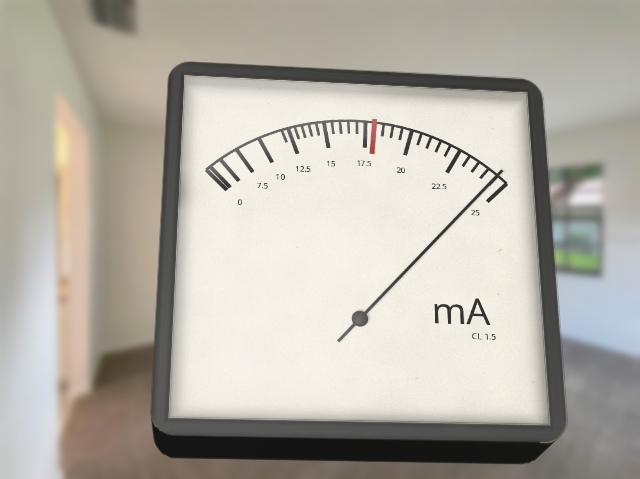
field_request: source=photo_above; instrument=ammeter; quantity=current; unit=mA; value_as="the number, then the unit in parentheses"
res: 24.5 (mA)
